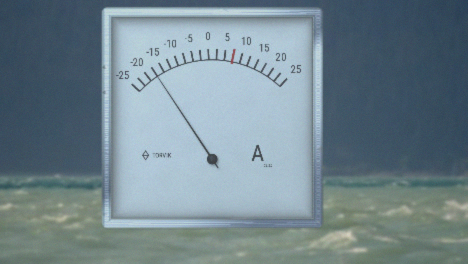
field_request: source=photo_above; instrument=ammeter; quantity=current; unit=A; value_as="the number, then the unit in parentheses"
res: -17.5 (A)
